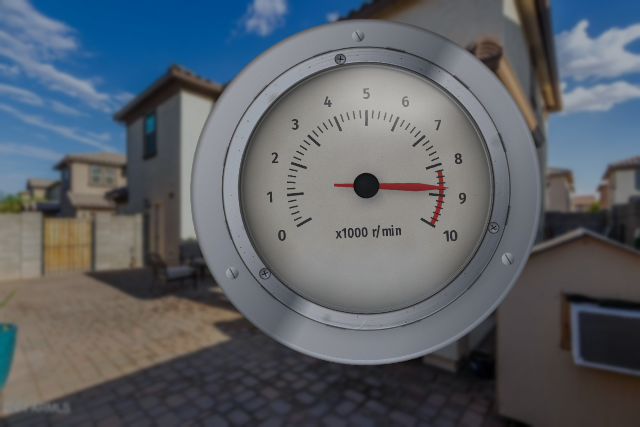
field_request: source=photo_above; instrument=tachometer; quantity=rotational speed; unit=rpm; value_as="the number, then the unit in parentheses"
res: 8800 (rpm)
